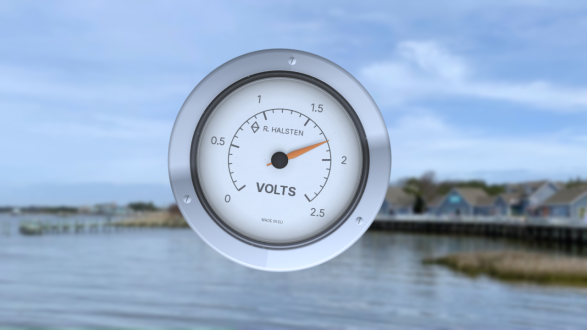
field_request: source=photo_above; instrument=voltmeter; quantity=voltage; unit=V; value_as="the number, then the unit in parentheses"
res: 1.8 (V)
